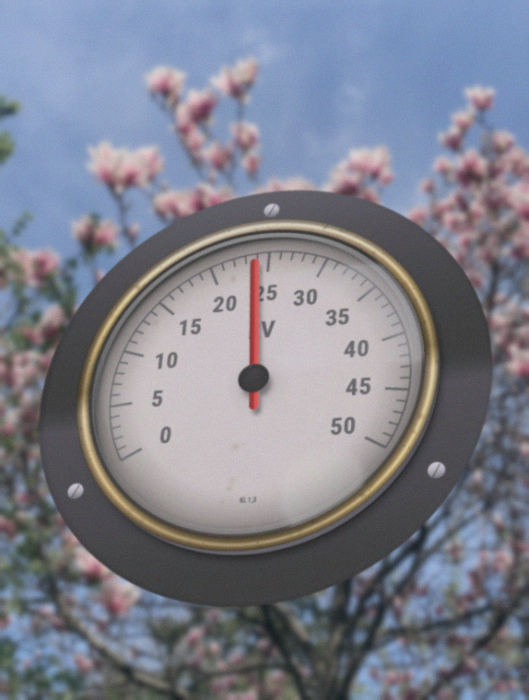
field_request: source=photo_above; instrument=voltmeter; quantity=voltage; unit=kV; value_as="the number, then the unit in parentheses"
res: 24 (kV)
